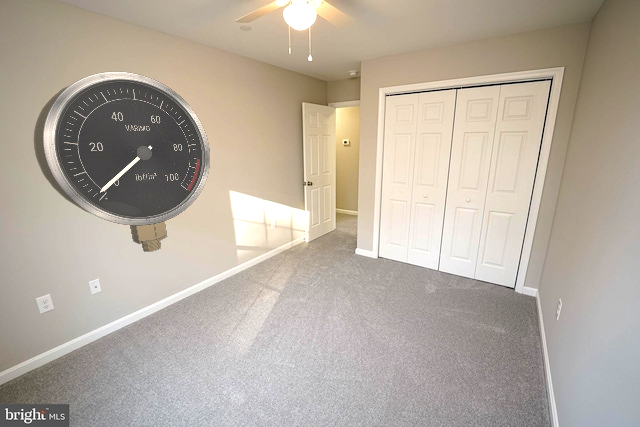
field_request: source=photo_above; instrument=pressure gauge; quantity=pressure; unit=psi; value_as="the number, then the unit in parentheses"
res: 2 (psi)
